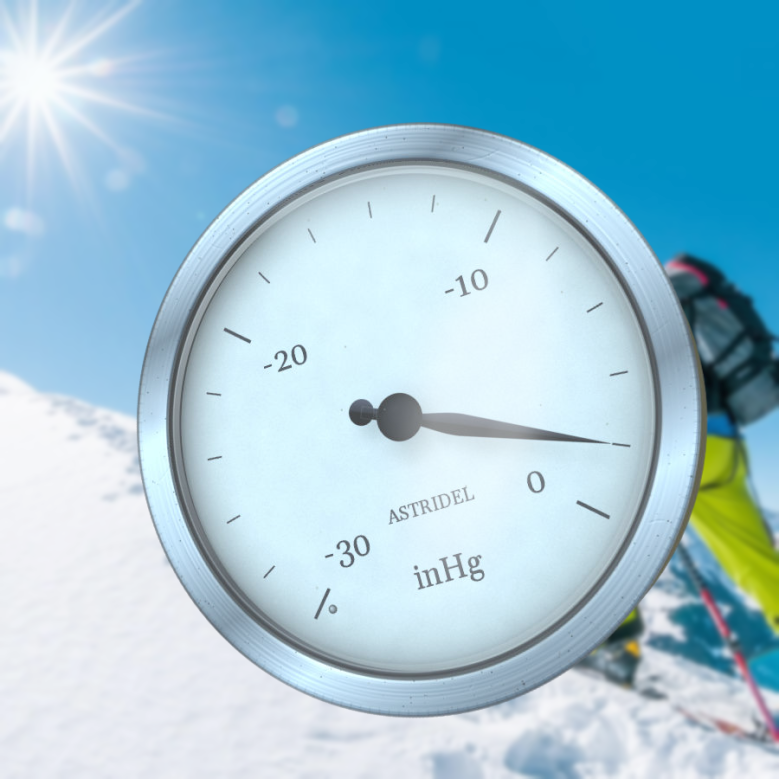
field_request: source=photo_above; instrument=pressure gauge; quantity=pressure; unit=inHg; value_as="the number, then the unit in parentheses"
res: -2 (inHg)
